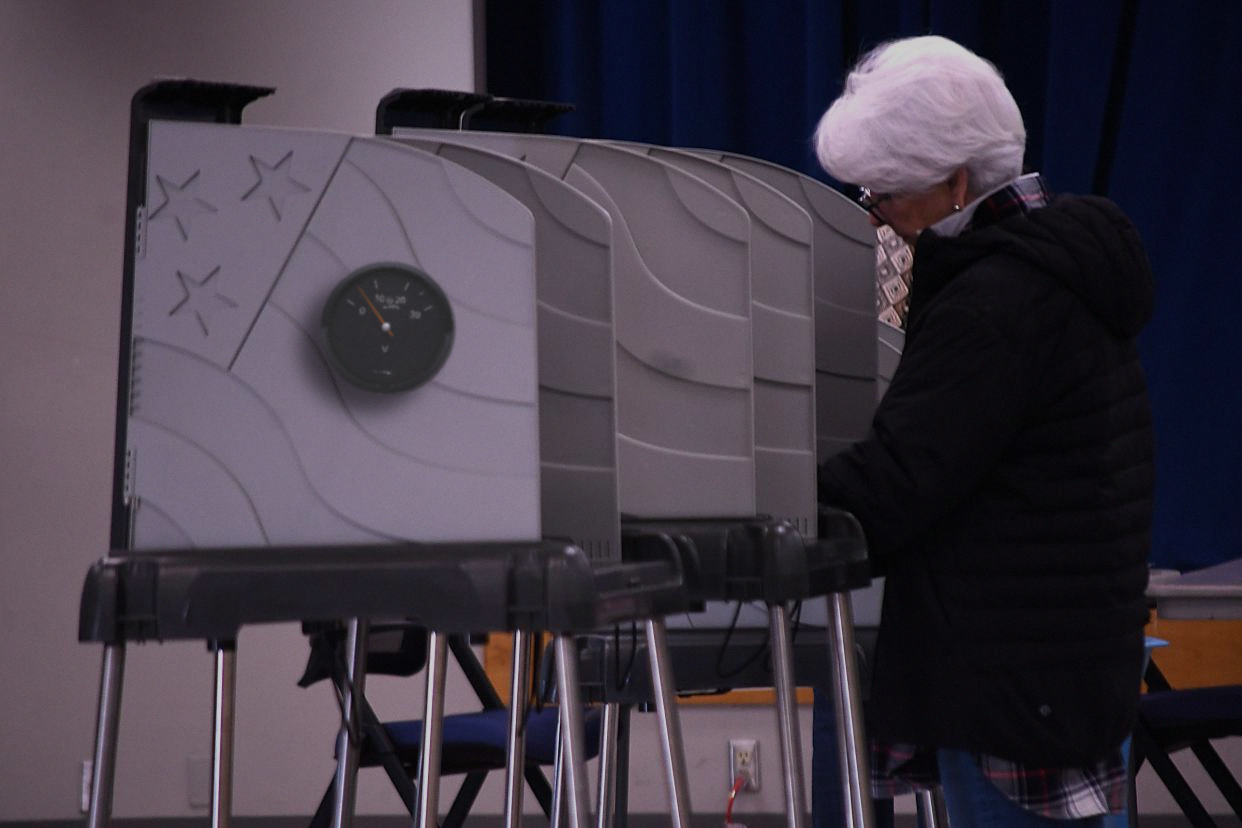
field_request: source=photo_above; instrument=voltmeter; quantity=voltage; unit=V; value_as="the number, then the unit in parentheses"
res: 5 (V)
